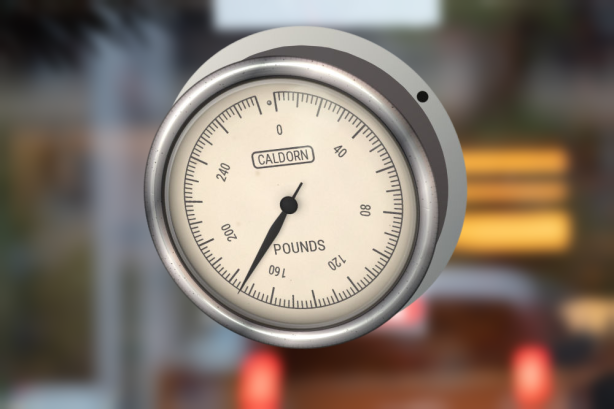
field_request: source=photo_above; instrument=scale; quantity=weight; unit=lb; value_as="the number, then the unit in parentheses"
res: 174 (lb)
